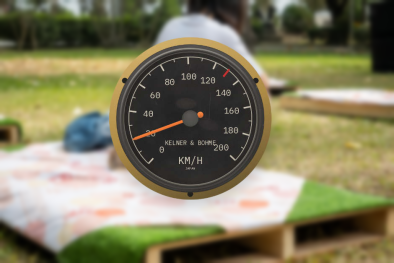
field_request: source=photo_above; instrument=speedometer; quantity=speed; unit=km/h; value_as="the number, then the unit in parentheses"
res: 20 (km/h)
